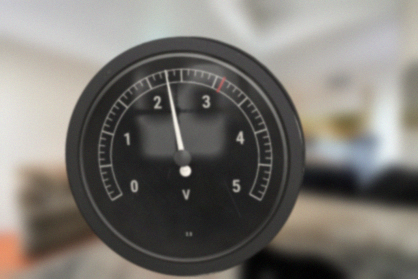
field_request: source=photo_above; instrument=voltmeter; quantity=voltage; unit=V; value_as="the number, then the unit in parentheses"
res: 2.3 (V)
